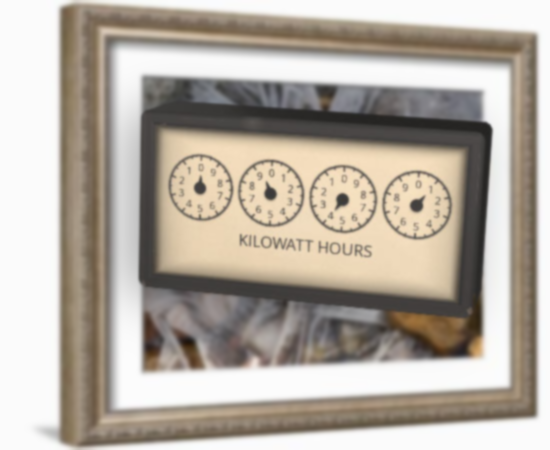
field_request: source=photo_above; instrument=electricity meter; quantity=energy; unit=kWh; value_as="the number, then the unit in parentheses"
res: 9941 (kWh)
